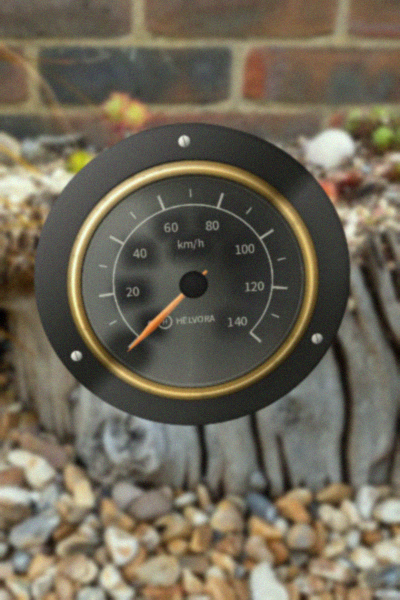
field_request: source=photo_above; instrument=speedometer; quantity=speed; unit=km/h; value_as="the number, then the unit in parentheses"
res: 0 (km/h)
